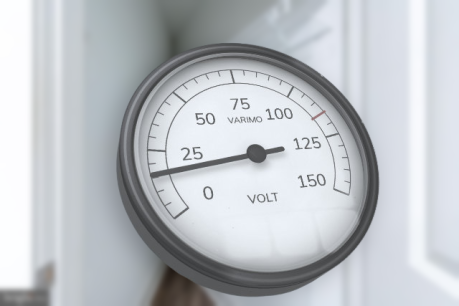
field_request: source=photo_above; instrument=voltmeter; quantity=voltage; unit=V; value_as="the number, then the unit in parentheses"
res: 15 (V)
